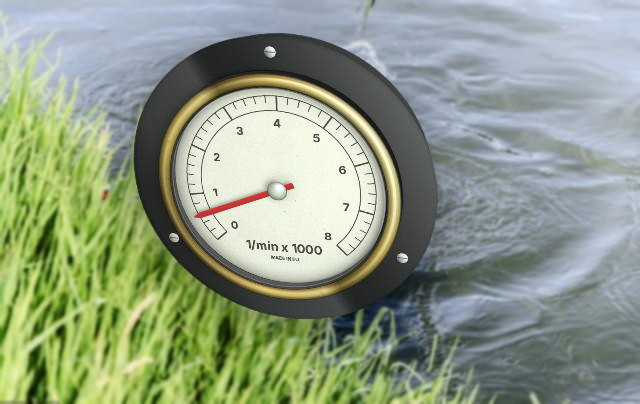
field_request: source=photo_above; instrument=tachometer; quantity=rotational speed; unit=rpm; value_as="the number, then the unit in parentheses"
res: 600 (rpm)
